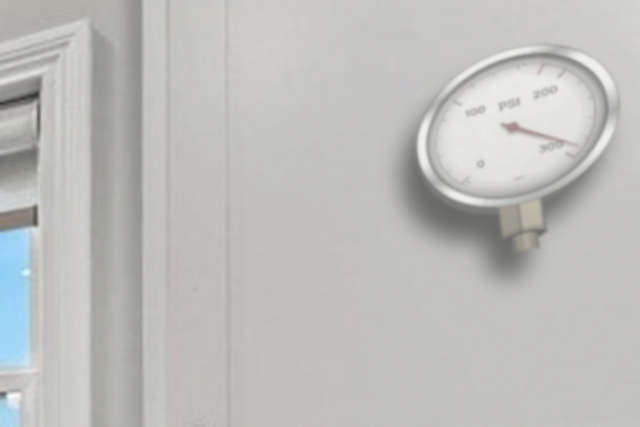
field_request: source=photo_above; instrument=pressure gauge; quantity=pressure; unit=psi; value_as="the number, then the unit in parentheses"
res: 290 (psi)
